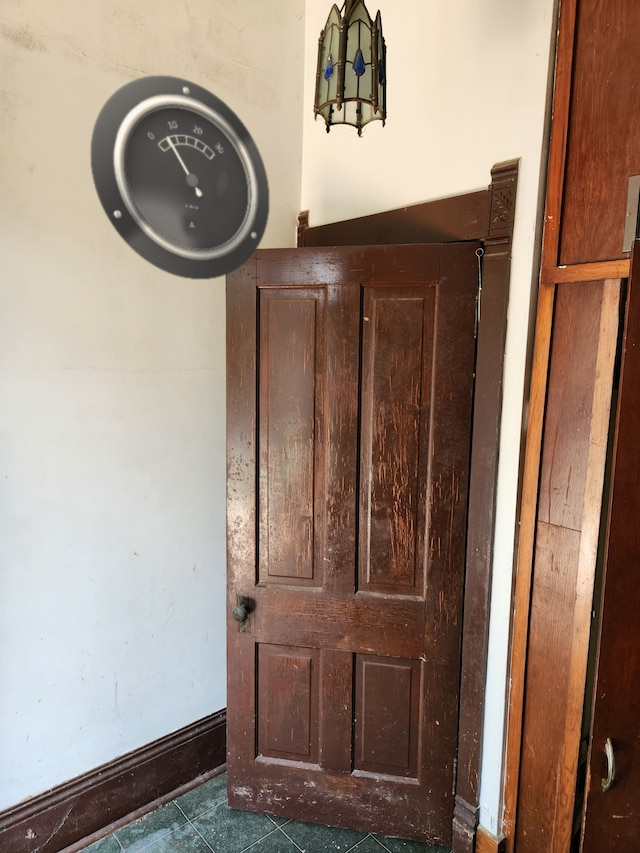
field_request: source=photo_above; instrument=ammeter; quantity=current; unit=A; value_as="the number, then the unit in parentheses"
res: 5 (A)
